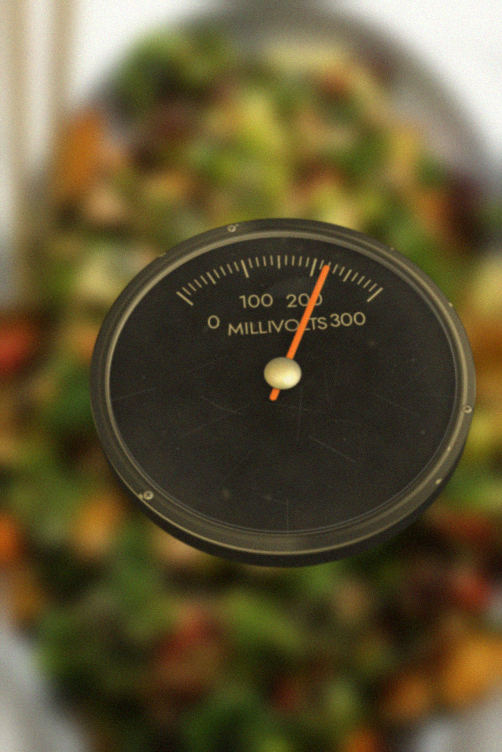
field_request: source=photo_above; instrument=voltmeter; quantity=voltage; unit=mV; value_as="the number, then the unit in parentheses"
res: 220 (mV)
